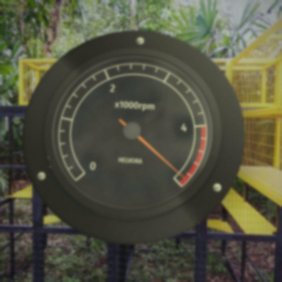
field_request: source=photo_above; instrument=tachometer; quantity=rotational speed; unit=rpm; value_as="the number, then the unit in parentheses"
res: 4900 (rpm)
